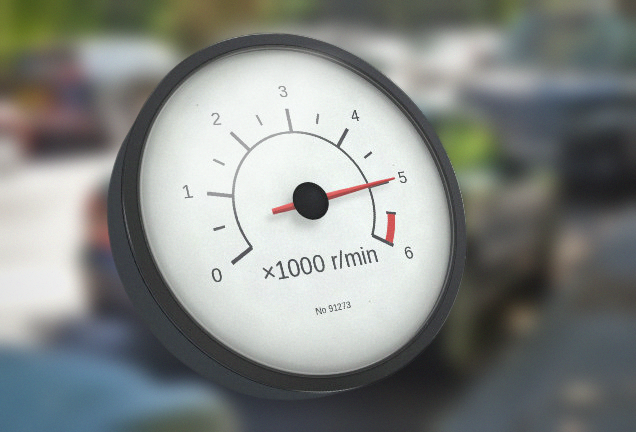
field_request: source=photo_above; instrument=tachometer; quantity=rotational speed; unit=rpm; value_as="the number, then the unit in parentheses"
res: 5000 (rpm)
